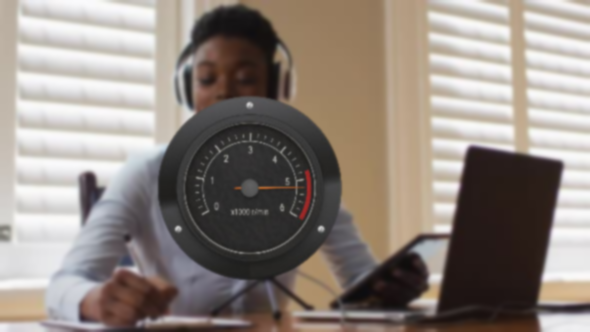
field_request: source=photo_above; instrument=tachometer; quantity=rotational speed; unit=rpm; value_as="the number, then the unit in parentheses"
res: 5200 (rpm)
